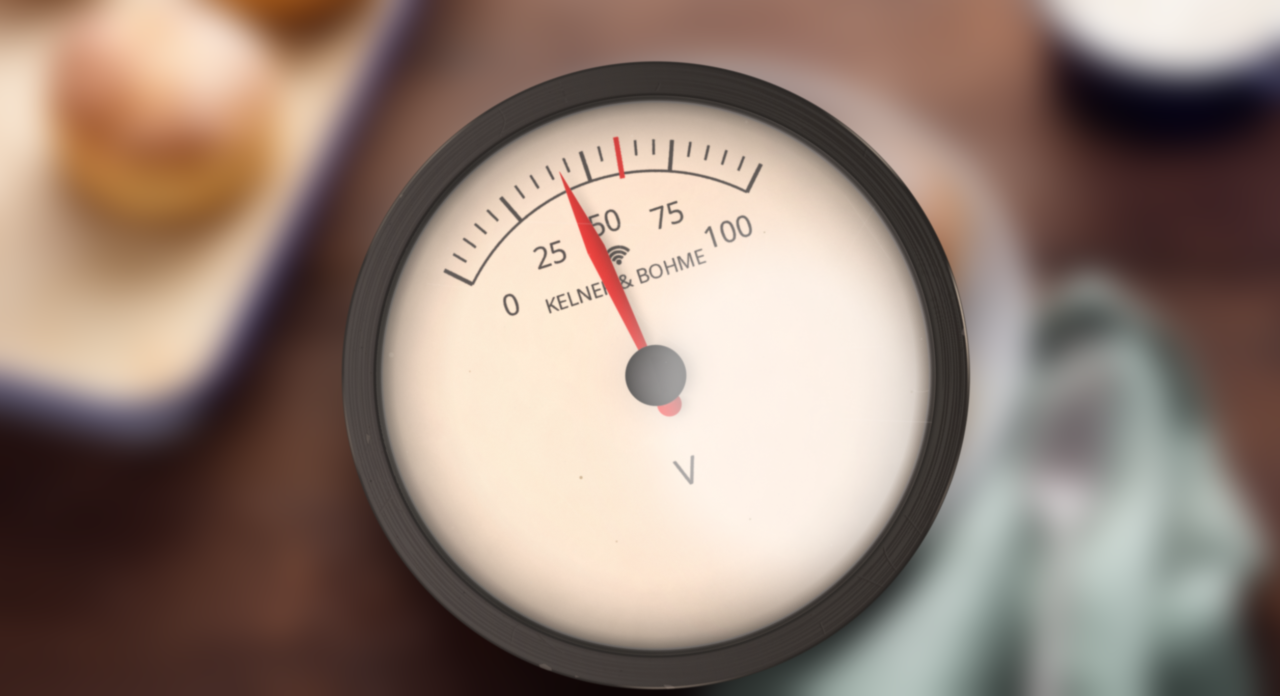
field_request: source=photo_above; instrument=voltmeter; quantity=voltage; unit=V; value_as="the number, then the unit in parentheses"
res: 42.5 (V)
